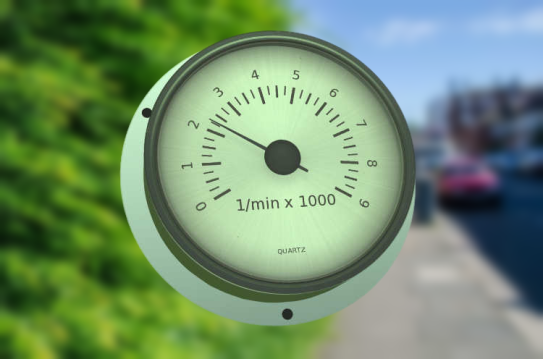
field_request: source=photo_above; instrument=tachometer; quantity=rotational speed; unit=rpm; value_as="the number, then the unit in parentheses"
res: 2250 (rpm)
